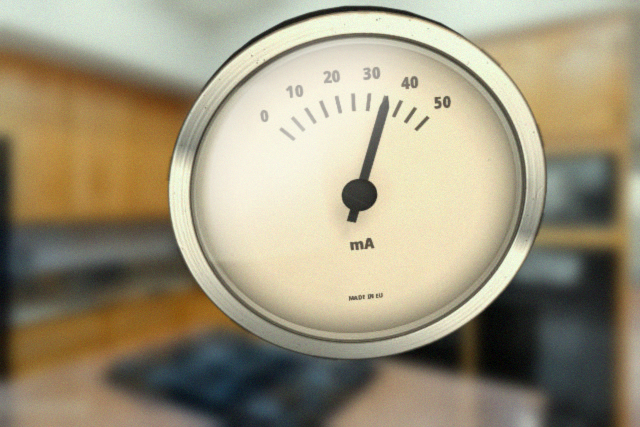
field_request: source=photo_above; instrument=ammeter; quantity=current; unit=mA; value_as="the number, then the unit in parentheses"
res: 35 (mA)
